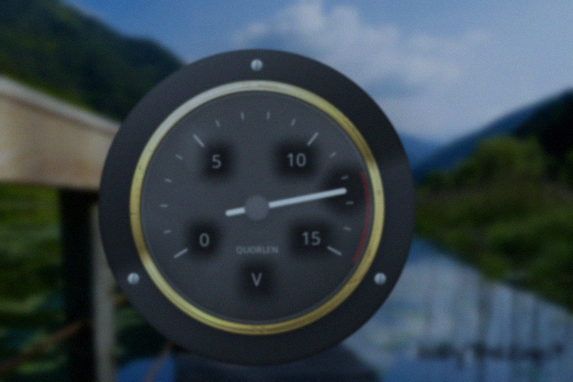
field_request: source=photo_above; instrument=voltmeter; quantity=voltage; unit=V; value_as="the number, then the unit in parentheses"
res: 12.5 (V)
